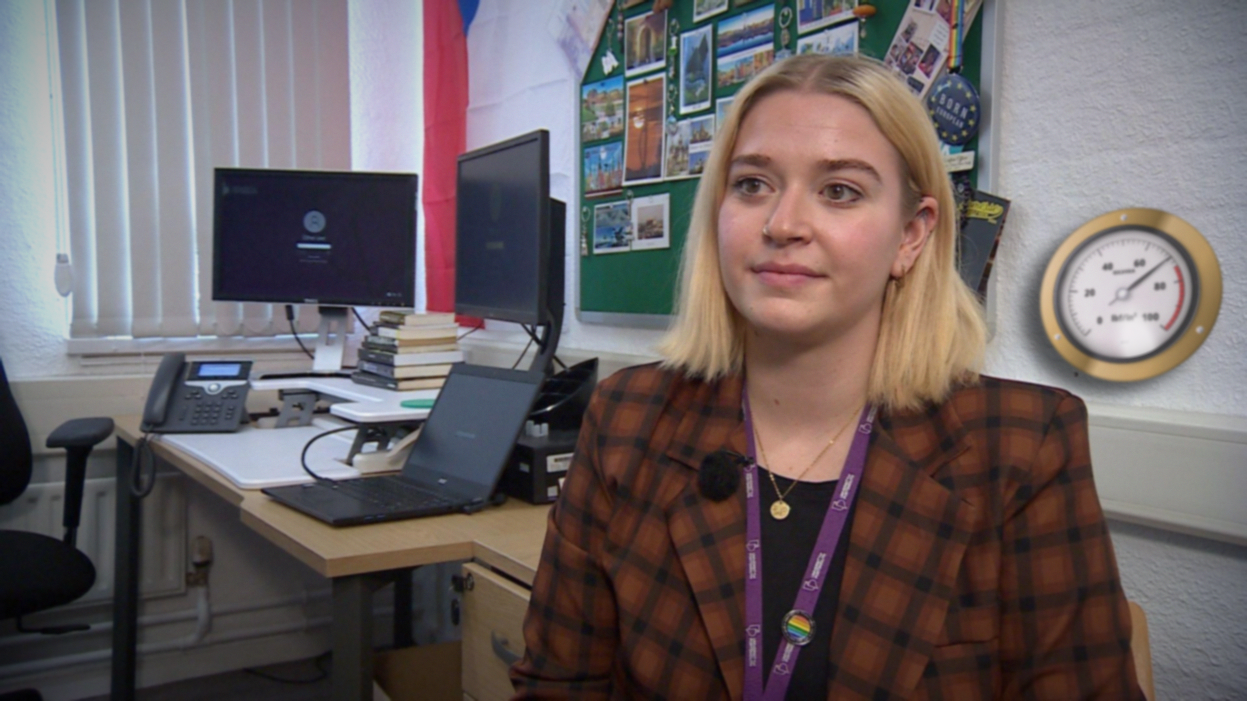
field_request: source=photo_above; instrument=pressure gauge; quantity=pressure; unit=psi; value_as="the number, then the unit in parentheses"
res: 70 (psi)
